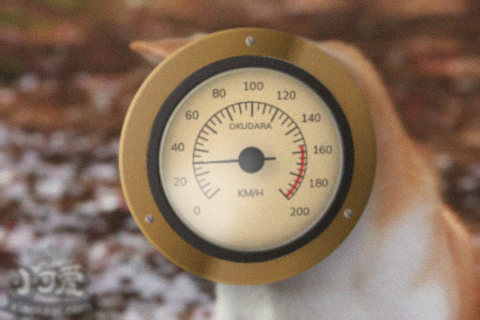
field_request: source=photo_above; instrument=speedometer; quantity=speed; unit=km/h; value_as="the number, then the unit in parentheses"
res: 30 (km/h)
